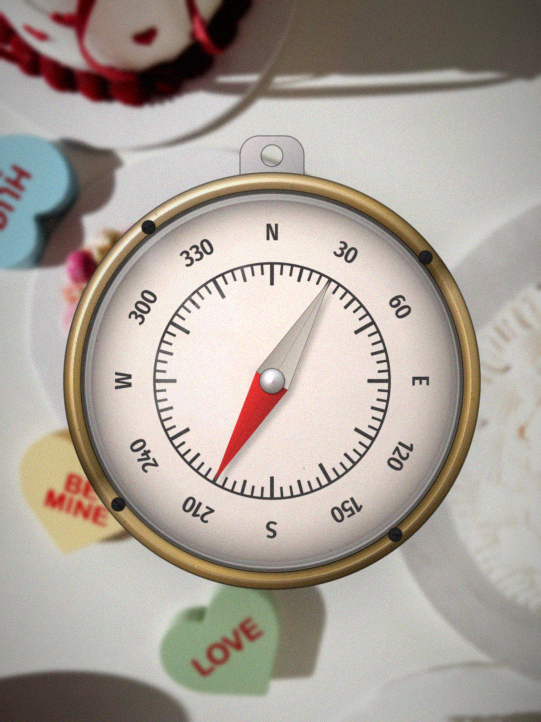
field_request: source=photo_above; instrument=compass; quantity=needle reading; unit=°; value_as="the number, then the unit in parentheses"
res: 210 (°)
